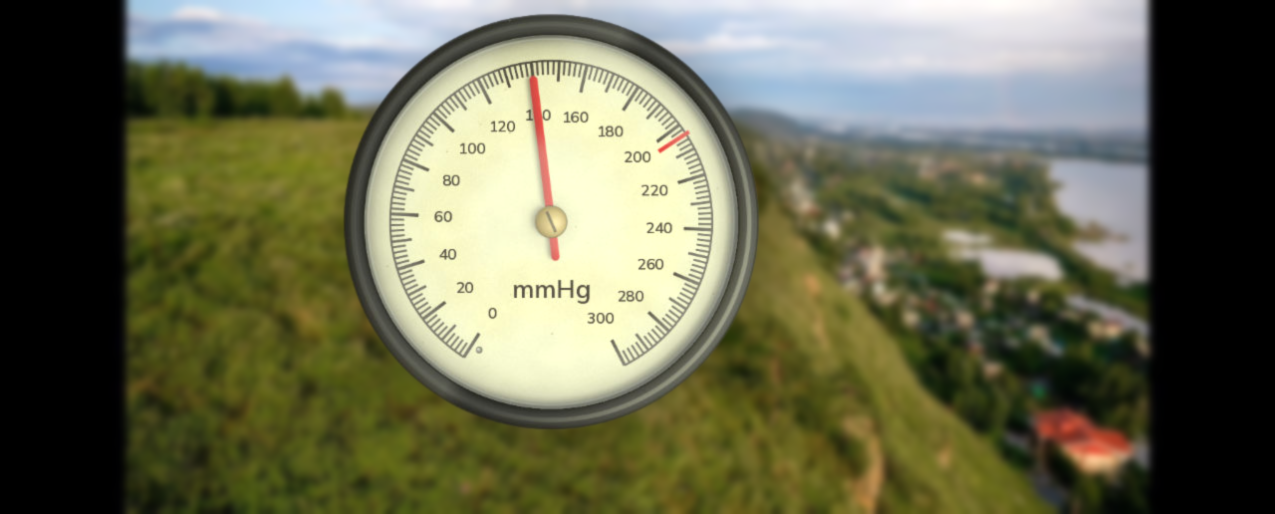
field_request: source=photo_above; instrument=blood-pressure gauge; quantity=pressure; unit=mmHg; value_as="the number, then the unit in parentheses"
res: 140 (mmHg)
